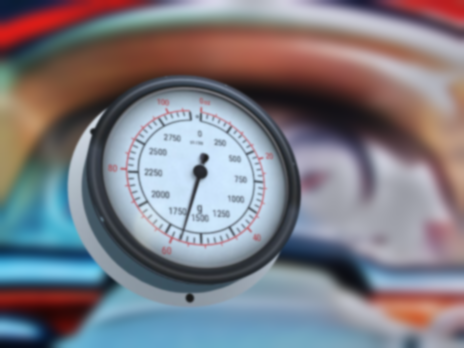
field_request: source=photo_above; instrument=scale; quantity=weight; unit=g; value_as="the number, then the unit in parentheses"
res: 1650 (g)
